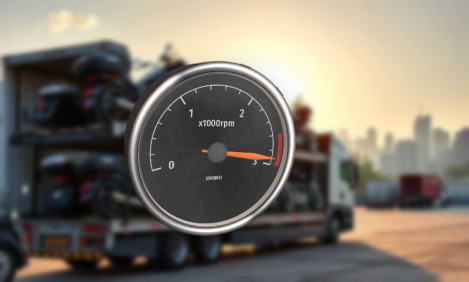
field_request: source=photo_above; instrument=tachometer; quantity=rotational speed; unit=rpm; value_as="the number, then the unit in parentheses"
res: 2900 (rpm)
